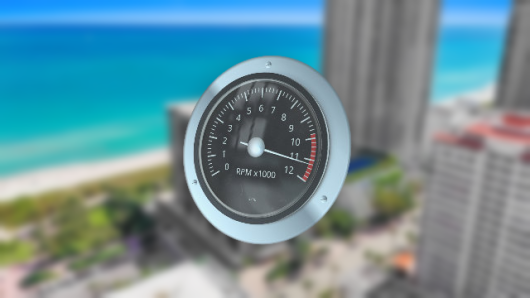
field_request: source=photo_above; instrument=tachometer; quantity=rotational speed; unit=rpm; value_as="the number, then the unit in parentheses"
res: 11200 (rpm)
